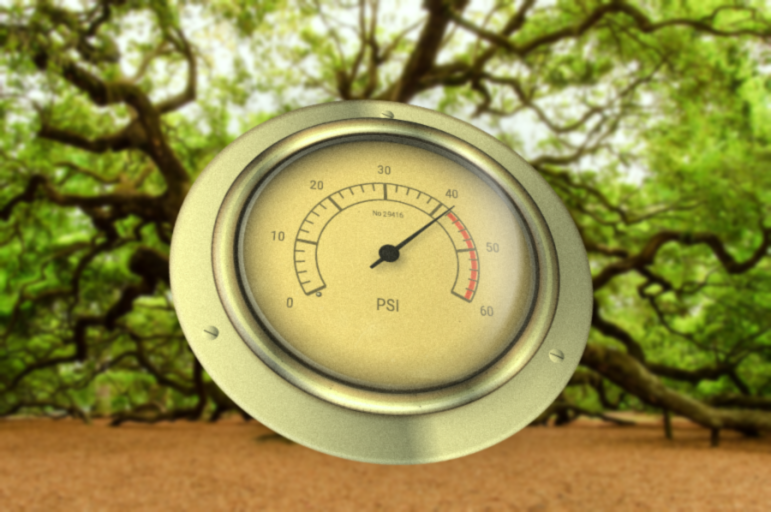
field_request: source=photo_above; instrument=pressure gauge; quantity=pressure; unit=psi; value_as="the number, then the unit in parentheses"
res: 42 (psi)
